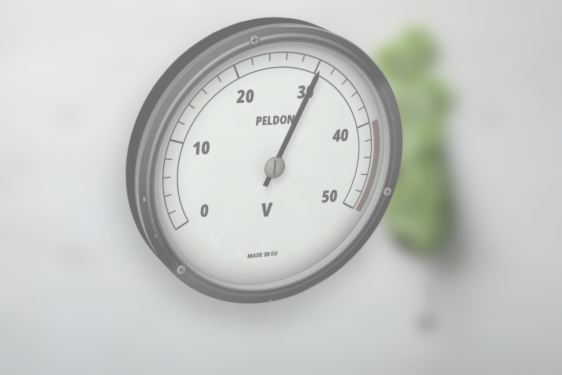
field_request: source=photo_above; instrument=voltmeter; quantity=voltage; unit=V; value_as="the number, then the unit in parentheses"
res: 30 (V)
